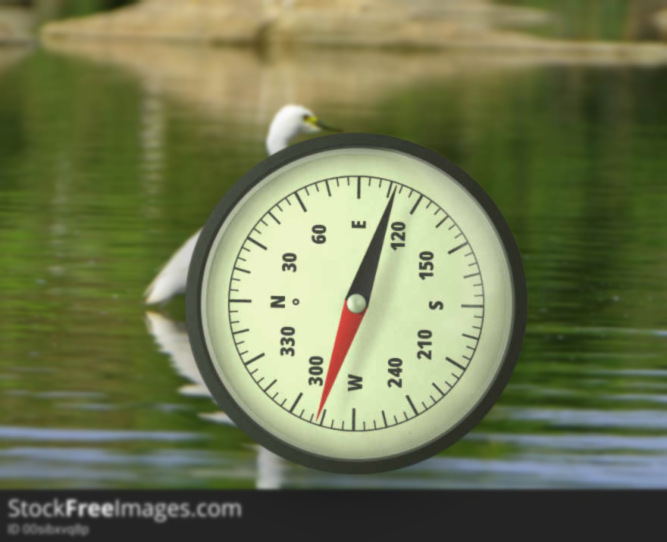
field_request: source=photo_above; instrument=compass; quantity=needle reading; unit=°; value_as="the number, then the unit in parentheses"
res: 287.5 (°)
